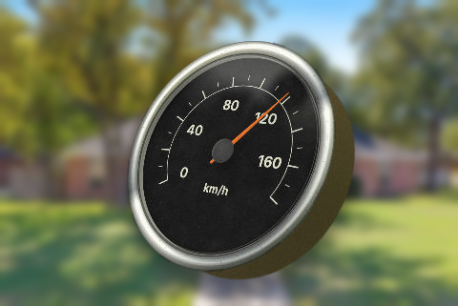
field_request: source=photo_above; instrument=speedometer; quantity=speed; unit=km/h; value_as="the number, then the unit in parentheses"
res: 120 (km/h)
